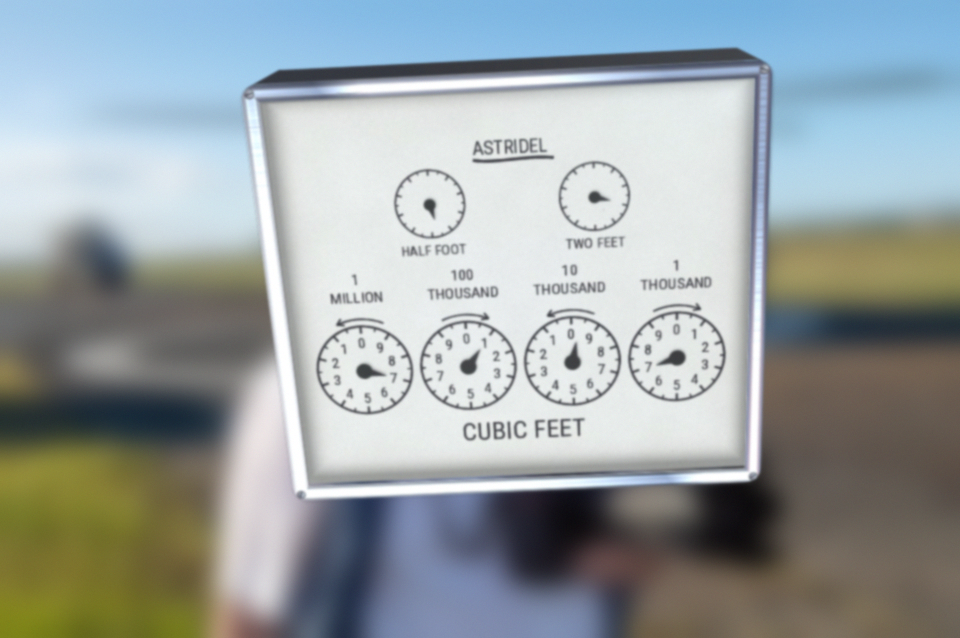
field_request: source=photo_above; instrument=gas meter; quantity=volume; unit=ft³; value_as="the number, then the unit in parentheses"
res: 709700 (ft³)
